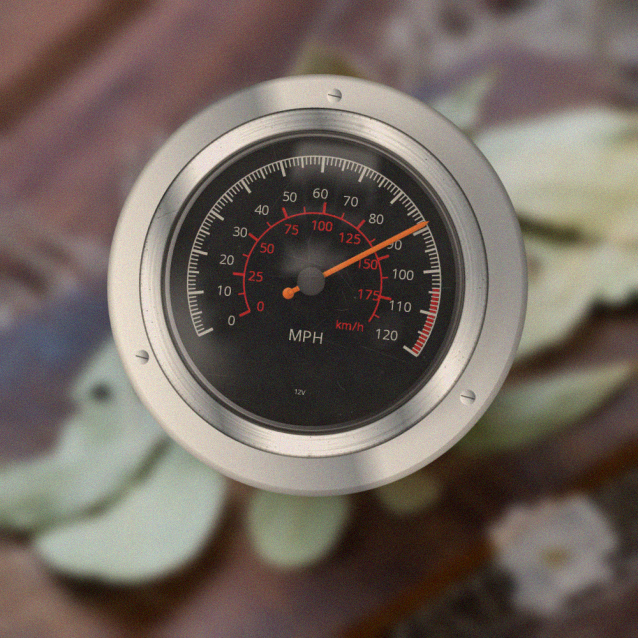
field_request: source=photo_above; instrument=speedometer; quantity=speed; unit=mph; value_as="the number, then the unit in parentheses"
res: 89 (mph)
